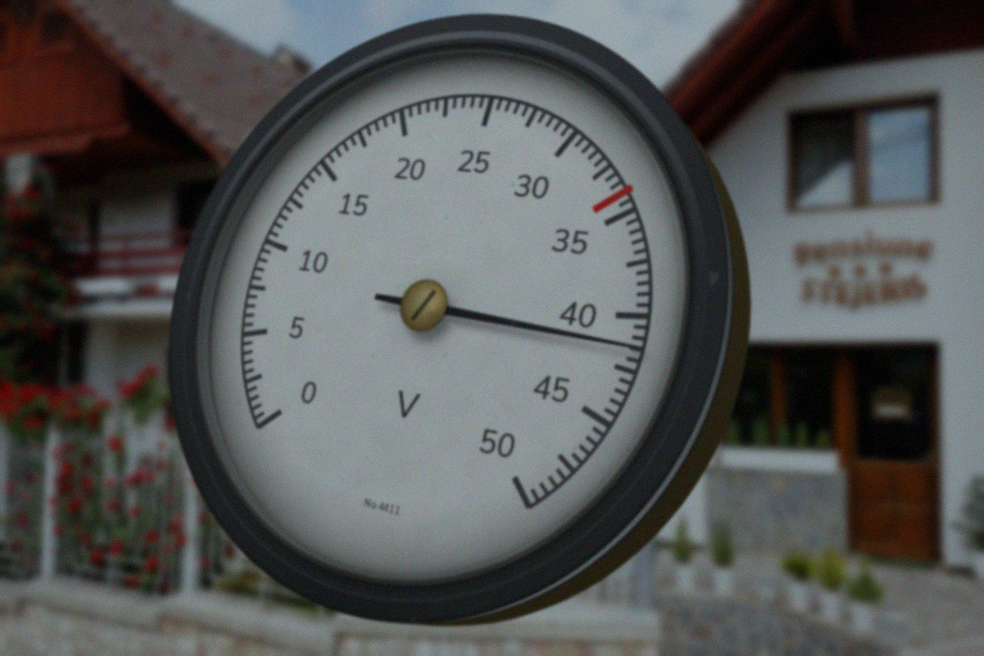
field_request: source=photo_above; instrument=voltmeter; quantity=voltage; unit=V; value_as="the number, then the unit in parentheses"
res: 41.5 (V)
